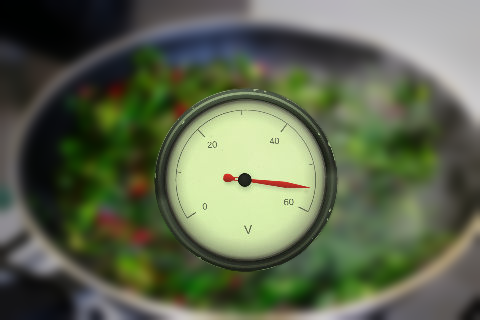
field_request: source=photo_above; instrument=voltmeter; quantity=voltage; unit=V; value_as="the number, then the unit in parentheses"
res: 55 (V)
